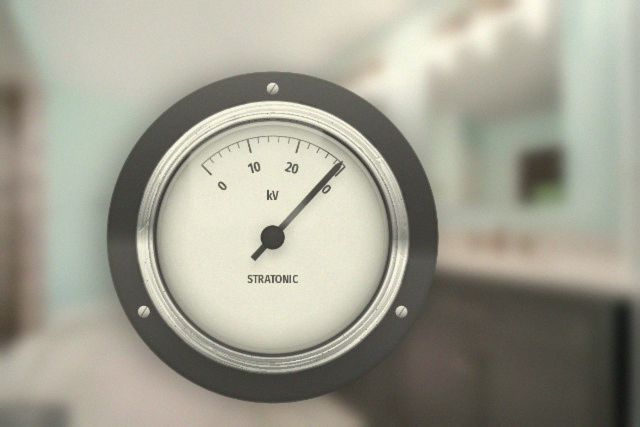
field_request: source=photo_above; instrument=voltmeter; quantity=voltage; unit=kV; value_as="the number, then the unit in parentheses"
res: 29 (kV)
